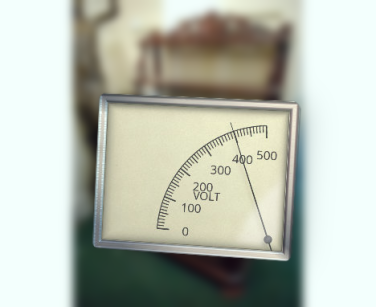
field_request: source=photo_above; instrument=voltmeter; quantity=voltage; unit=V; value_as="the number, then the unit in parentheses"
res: 400 (V)
